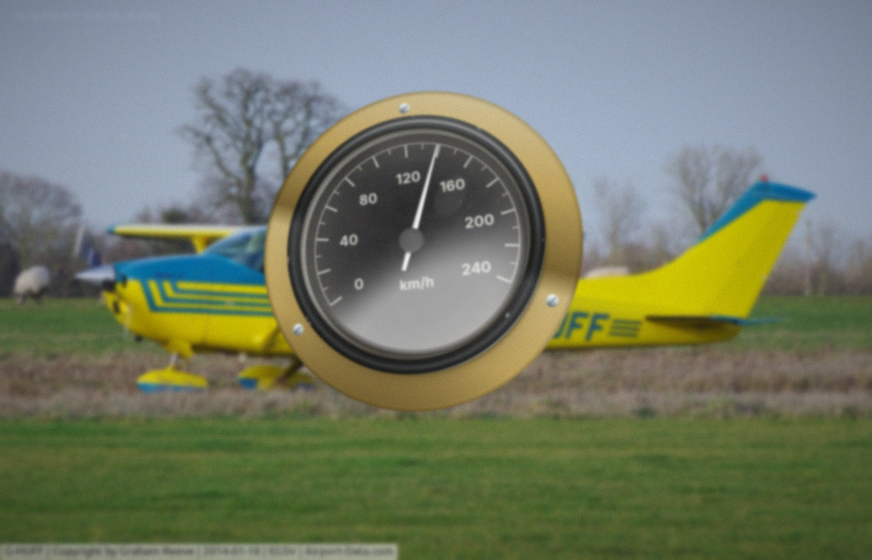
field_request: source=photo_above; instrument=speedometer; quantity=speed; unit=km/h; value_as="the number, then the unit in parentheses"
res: 140 (km/h)
